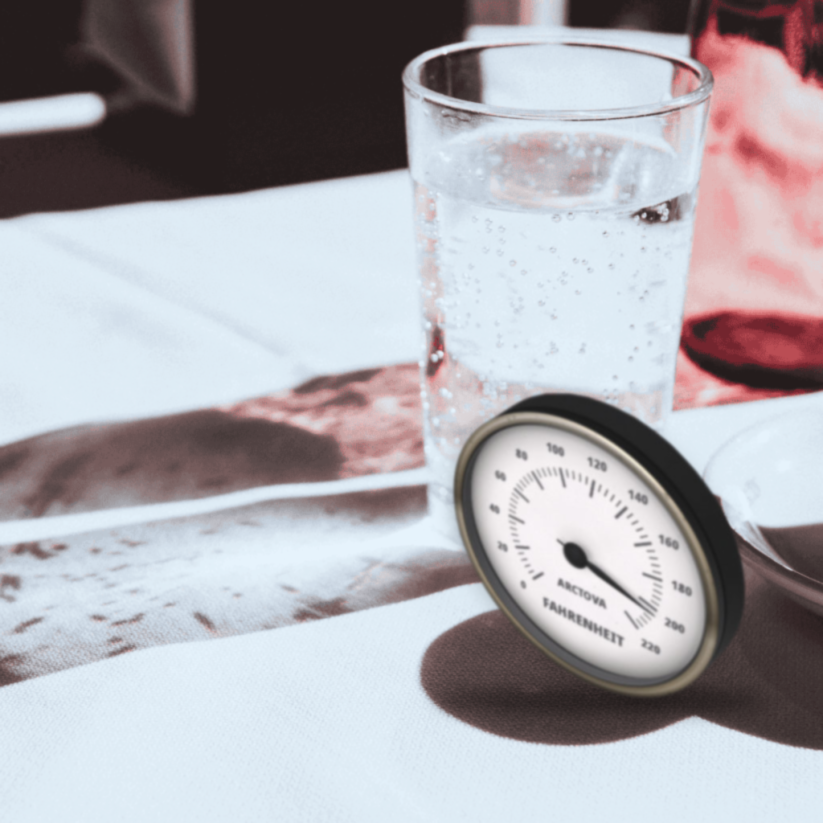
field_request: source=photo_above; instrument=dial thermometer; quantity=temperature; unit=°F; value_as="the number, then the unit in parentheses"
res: 200 (°F)
